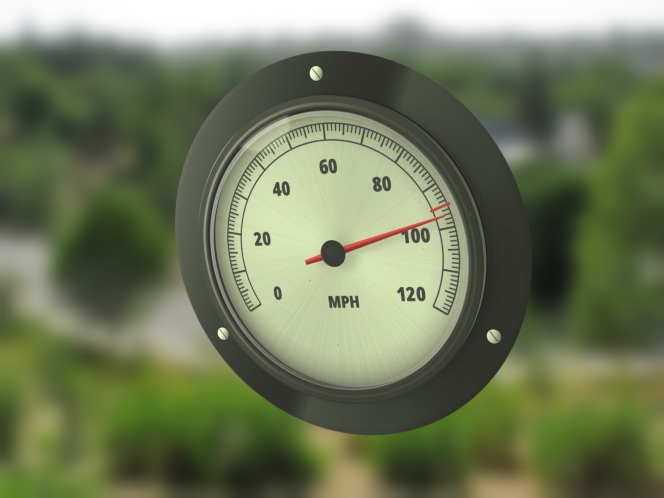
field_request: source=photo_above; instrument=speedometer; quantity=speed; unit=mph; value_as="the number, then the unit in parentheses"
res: 97 (mph)
